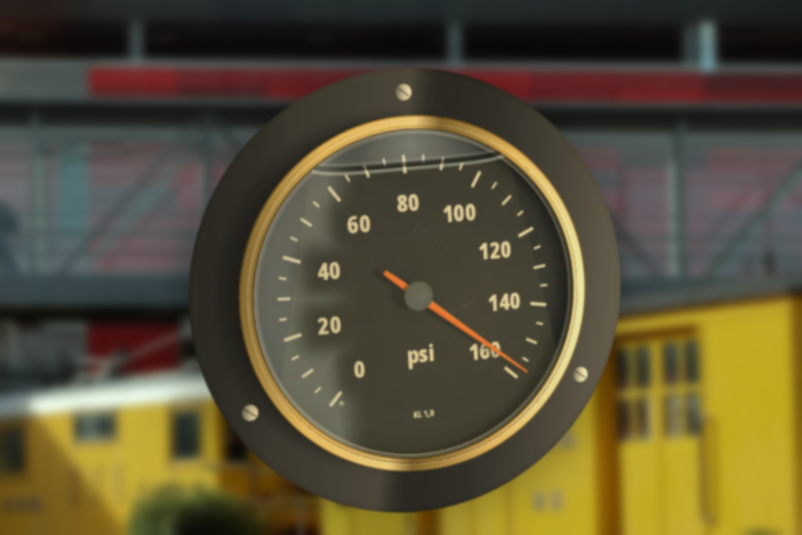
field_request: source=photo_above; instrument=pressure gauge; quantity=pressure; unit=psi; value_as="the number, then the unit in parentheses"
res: 157.5 (psi)
